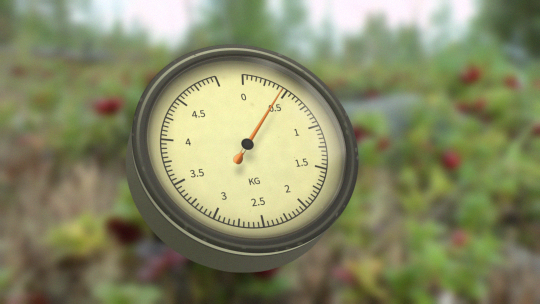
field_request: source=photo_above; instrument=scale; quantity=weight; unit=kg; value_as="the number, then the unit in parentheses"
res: 0.45 (kg)
